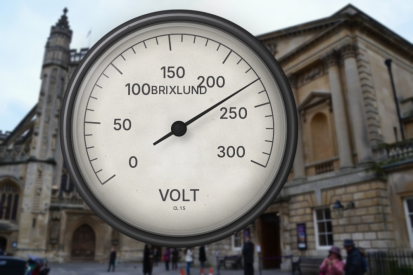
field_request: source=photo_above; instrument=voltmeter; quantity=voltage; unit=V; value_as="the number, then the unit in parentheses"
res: 230 (V)
